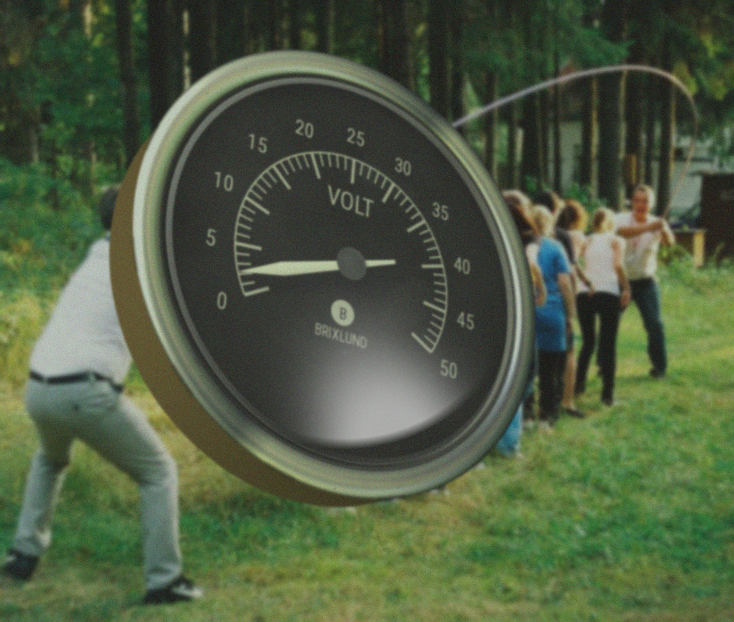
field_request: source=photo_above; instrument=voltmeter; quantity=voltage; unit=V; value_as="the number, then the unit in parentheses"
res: 2 (V)
